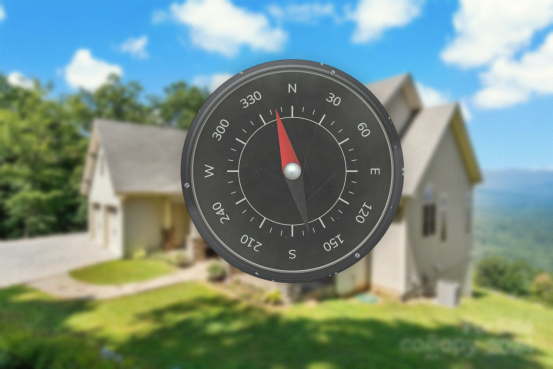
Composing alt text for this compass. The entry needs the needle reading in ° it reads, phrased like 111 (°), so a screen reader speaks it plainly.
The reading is 345 (°)
